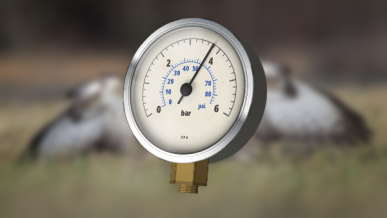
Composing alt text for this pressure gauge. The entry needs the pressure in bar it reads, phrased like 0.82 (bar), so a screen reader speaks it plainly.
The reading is 3.8 (bar)
